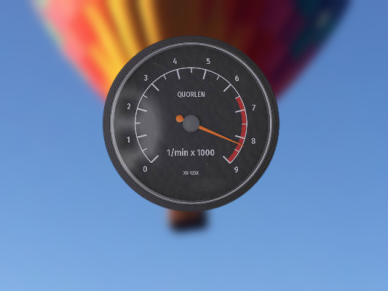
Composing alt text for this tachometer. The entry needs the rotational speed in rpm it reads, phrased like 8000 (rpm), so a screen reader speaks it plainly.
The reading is 8250 (rpm)
